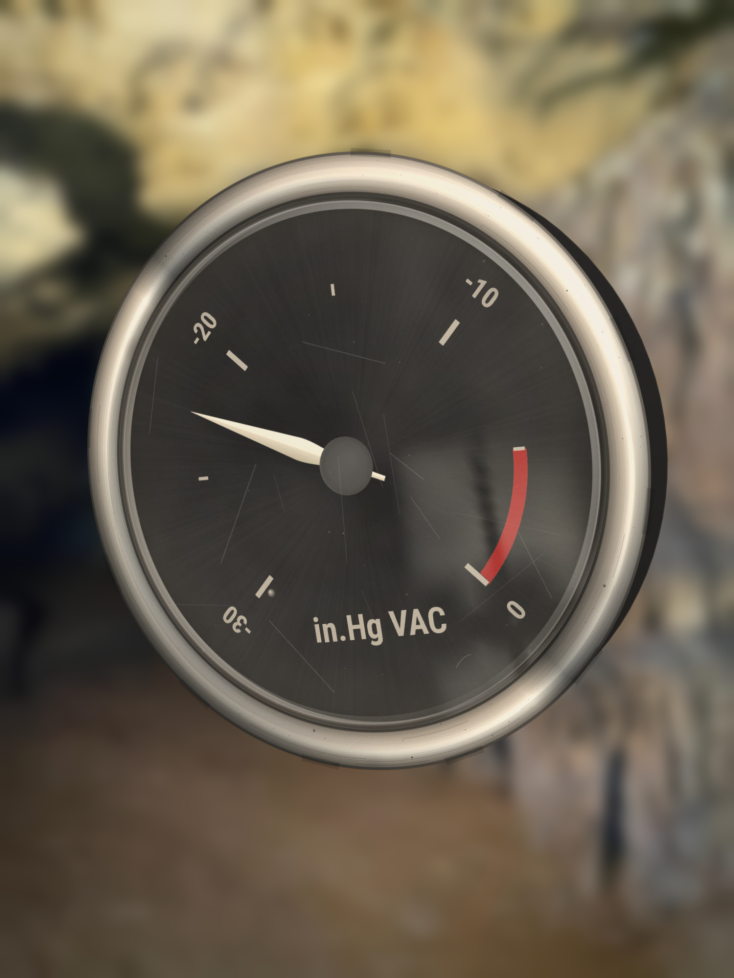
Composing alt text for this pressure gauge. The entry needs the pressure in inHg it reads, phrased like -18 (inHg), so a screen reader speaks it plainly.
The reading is -22.5 (inHg)
